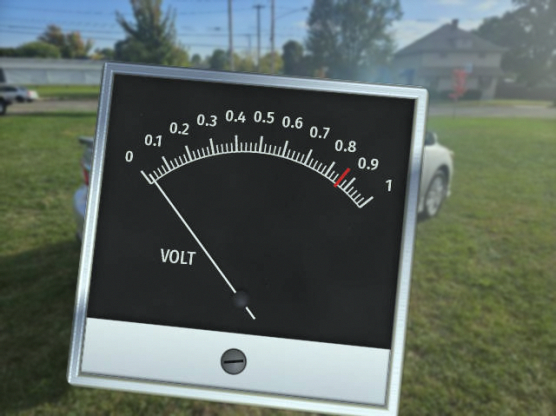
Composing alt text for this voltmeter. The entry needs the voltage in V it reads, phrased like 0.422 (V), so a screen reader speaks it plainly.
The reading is 0.02 (V)
